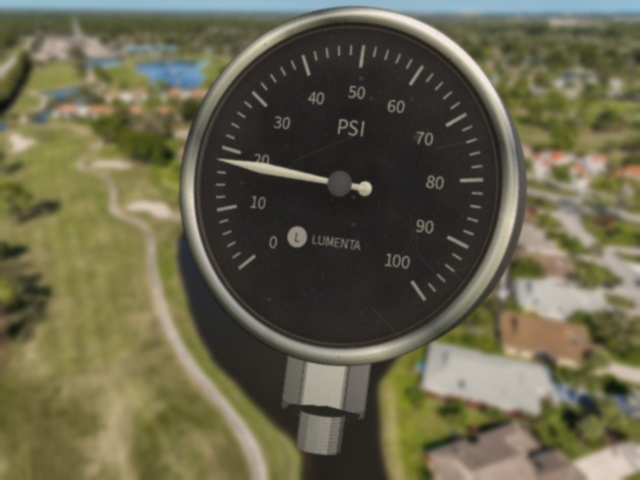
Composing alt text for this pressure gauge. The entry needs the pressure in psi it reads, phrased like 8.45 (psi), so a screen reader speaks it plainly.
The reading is 18 (psi)
